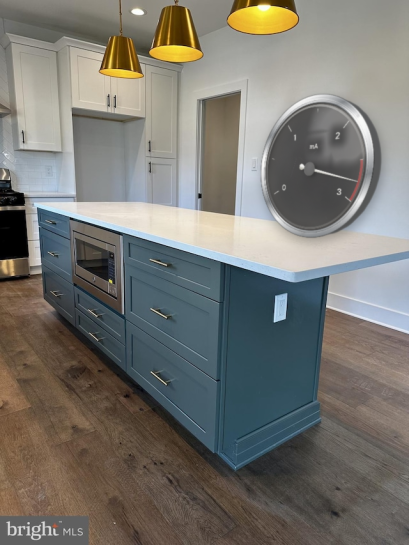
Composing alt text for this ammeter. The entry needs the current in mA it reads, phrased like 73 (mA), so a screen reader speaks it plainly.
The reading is 2.75 (mA)
